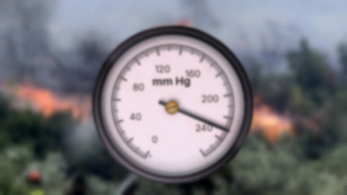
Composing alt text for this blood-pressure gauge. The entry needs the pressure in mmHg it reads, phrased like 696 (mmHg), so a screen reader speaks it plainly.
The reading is 230 (mmHg)
